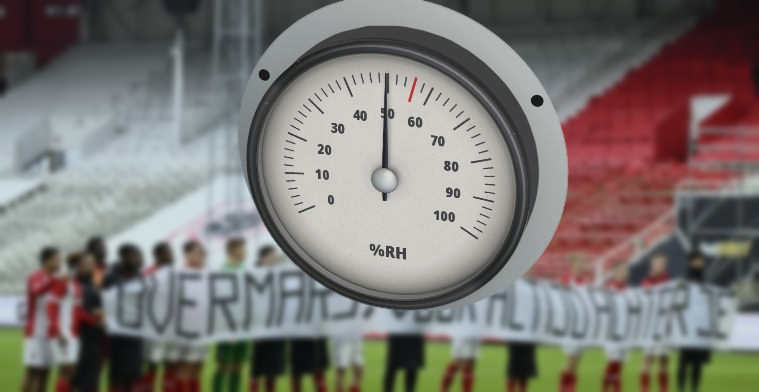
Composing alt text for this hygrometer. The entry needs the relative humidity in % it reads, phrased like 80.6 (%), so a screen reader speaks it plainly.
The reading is 50 (%)
